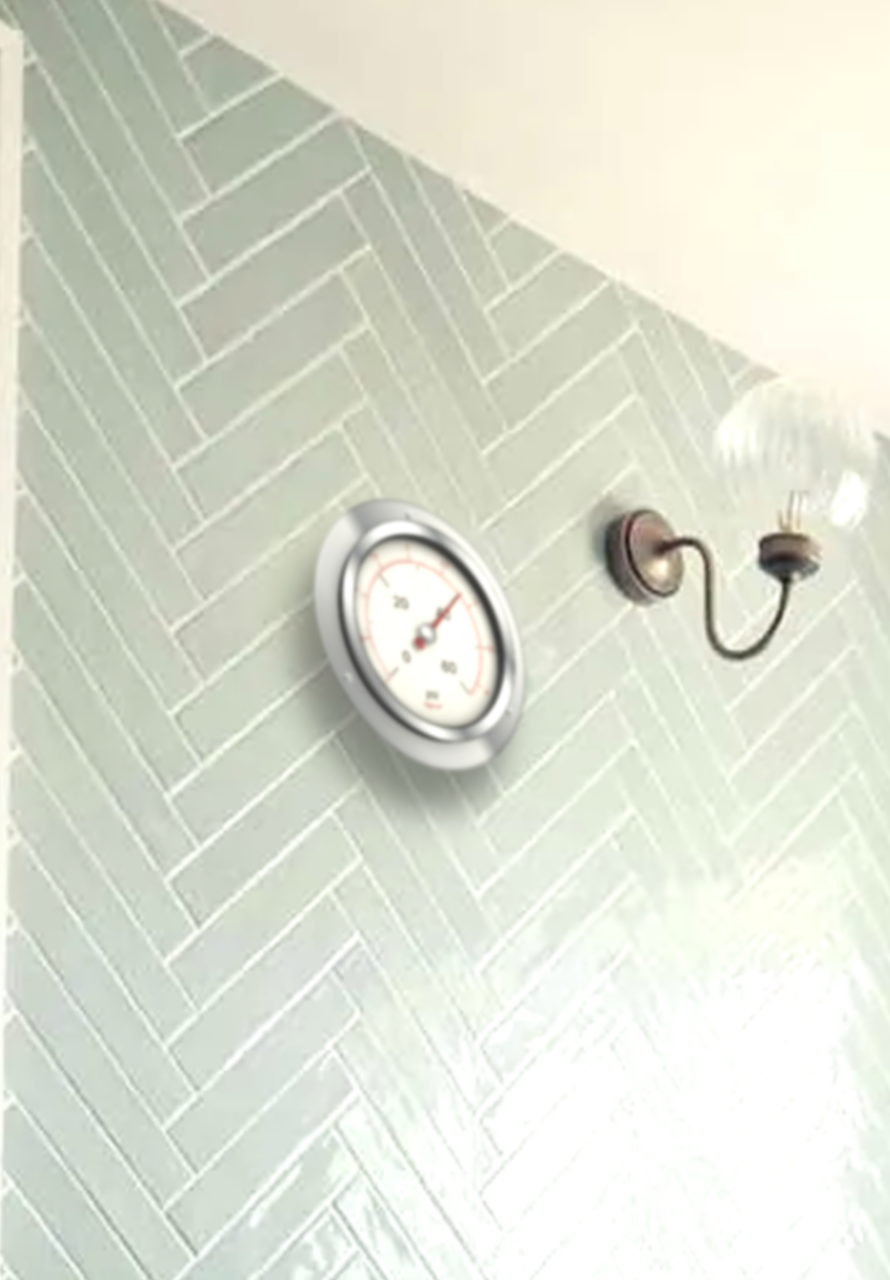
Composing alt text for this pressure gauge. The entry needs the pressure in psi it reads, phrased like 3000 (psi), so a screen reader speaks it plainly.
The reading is 40 (psi)
